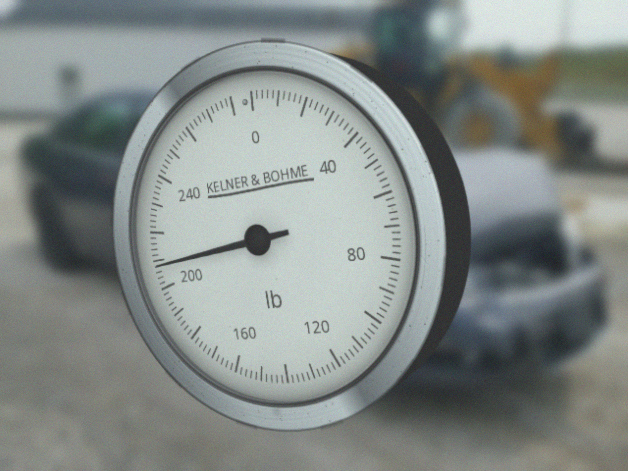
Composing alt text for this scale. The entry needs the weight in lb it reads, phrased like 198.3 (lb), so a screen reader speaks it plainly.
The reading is 208 (lb)
